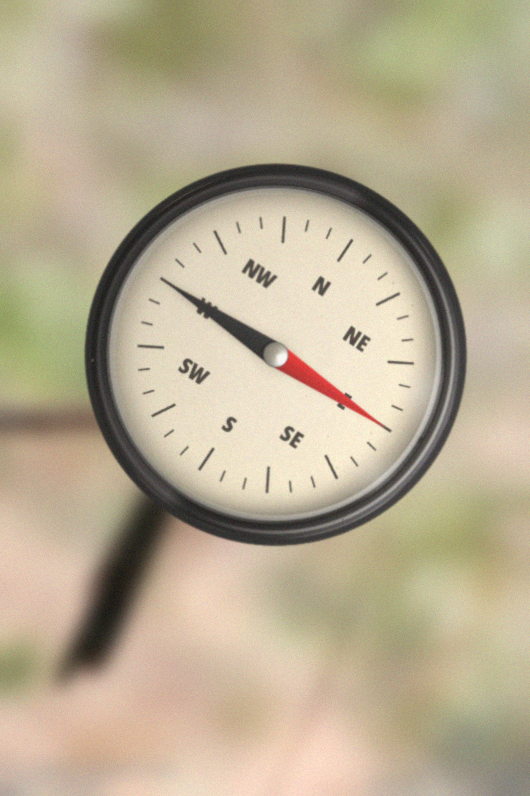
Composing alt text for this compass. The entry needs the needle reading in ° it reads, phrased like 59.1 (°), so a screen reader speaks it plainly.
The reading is 90 (°)
